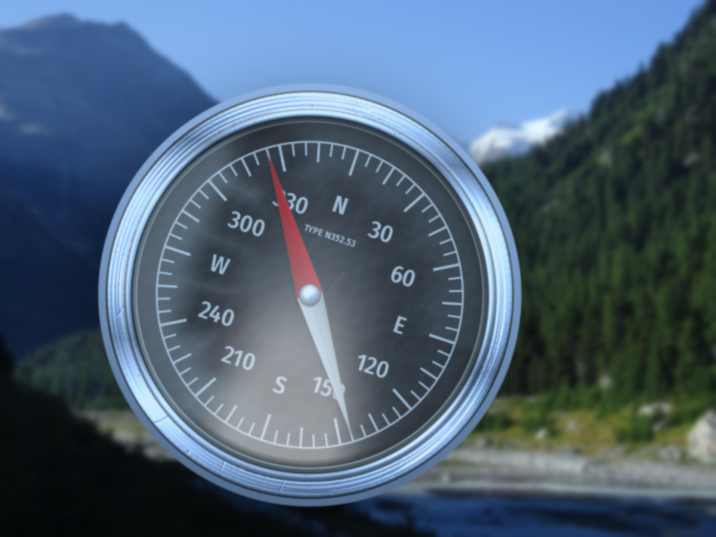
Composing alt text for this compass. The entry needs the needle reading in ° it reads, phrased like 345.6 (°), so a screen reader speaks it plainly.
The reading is 325 (°)
